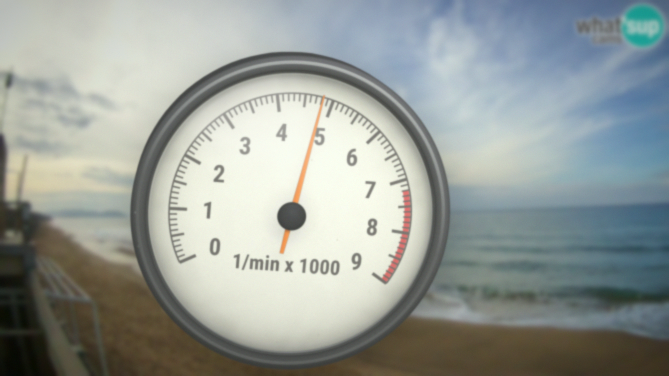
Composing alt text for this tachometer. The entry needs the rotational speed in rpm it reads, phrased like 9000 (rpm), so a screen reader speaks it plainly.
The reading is 4800 (rpm)
